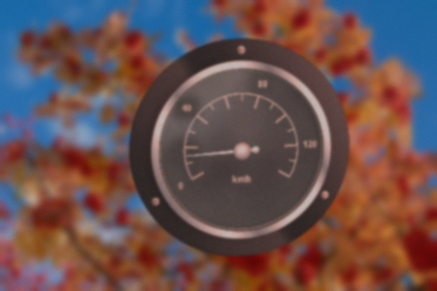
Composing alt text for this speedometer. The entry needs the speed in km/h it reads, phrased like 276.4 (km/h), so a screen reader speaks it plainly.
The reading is 15 (km/h)
